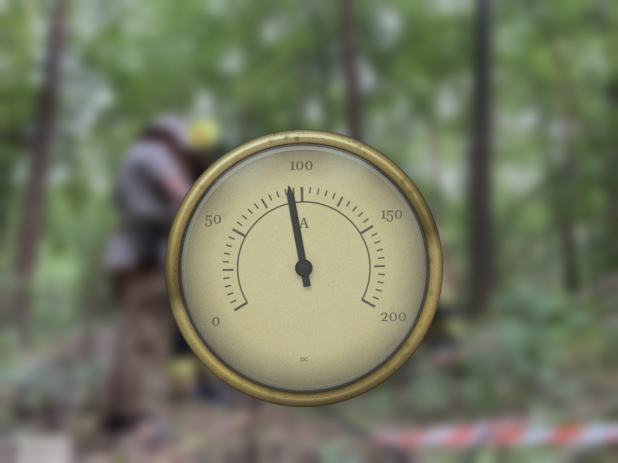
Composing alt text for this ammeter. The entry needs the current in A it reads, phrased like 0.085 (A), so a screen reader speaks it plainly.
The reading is 92.5 (A)
